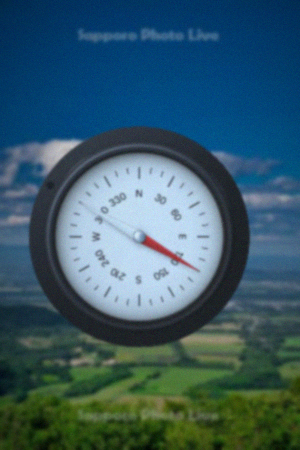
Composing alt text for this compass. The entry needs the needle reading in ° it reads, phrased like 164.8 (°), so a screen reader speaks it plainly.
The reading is 120 (°)
